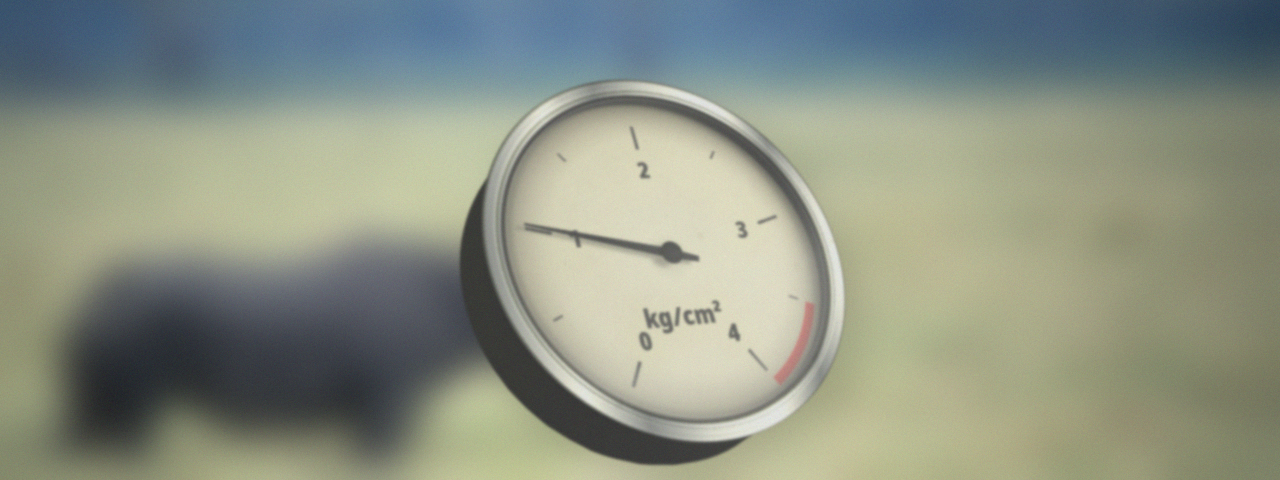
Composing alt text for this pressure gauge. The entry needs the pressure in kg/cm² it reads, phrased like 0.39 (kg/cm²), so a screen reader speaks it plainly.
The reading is 1 (kg/cm²)
